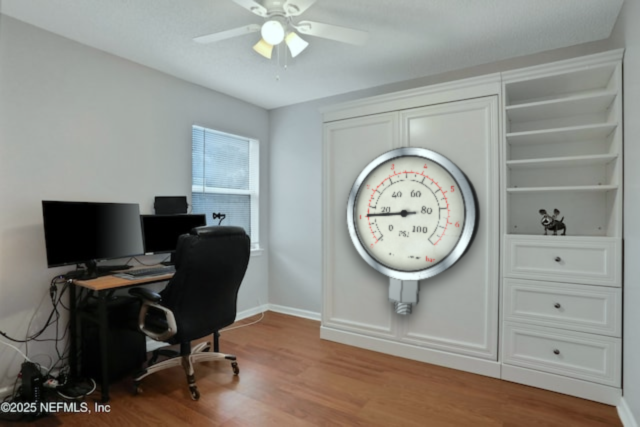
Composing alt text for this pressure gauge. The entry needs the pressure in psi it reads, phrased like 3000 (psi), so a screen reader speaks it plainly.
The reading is 15 (psi)
